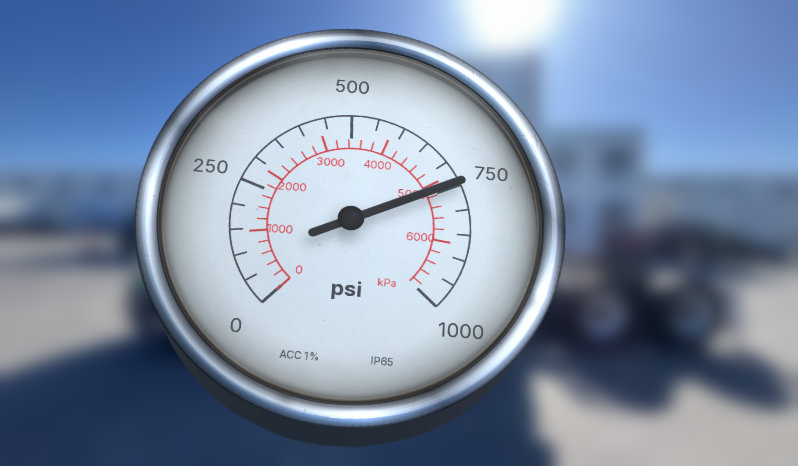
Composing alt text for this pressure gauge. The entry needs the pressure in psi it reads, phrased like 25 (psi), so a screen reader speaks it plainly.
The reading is 750 (psi)
